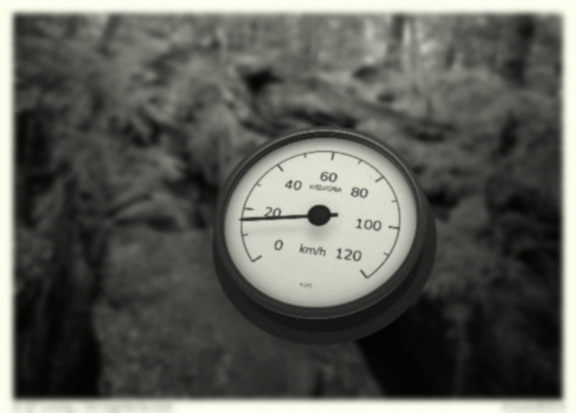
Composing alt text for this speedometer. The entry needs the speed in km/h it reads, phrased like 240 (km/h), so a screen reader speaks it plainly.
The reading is 15 (km/h)
